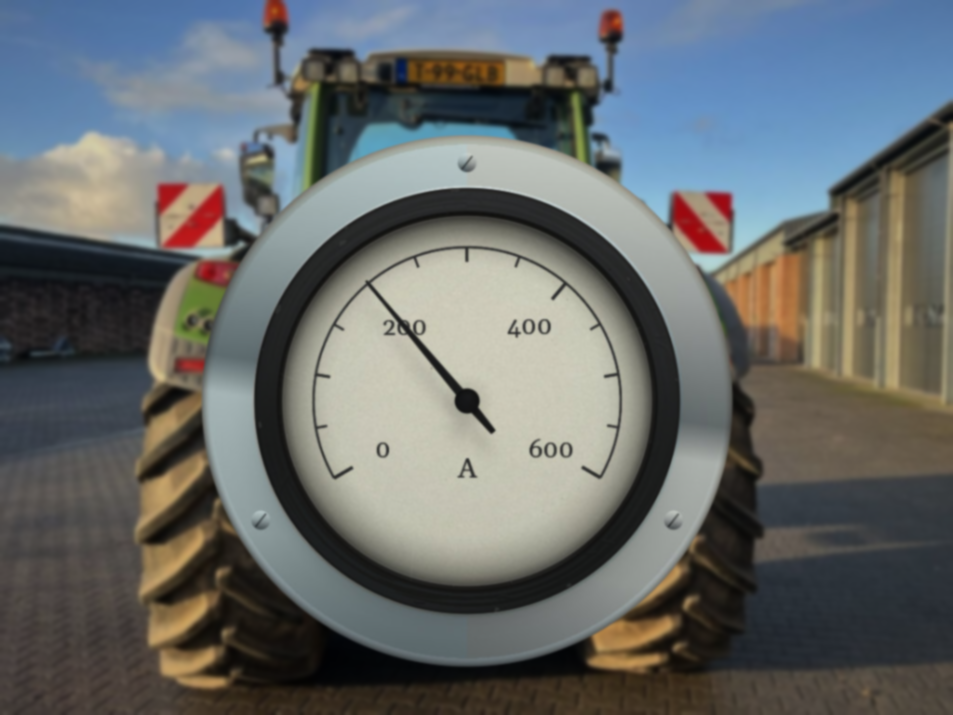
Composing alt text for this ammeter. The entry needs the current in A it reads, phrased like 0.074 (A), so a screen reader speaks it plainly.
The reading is 200 (A)
